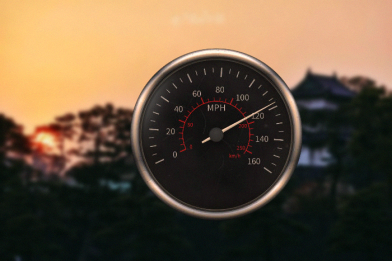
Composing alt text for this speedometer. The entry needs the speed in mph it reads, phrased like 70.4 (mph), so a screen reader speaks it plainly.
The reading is 117.5 (mph)
